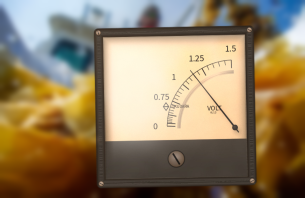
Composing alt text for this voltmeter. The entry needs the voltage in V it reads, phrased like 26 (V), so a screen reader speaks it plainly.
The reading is 1.15 (V)
